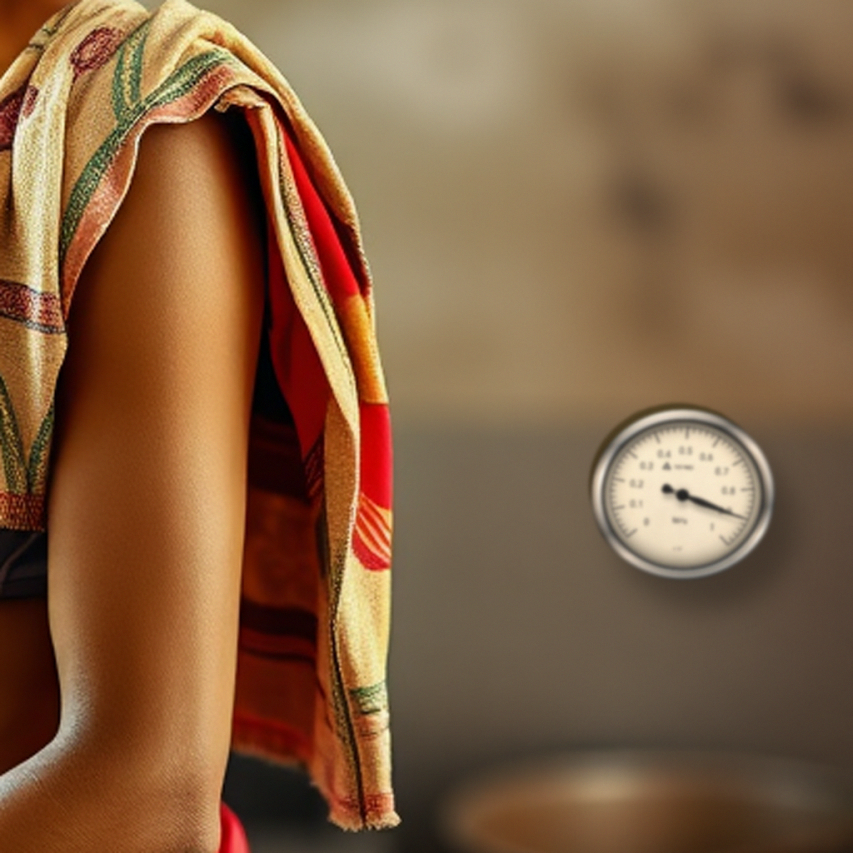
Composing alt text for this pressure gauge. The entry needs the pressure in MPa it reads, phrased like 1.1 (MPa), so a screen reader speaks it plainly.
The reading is 0.9 (MPa)
